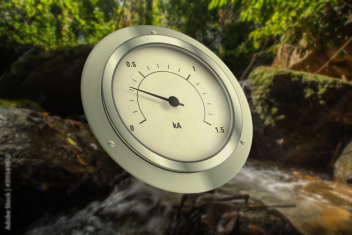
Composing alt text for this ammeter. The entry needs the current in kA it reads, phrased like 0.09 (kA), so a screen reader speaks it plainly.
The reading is 0.3 (kA)
